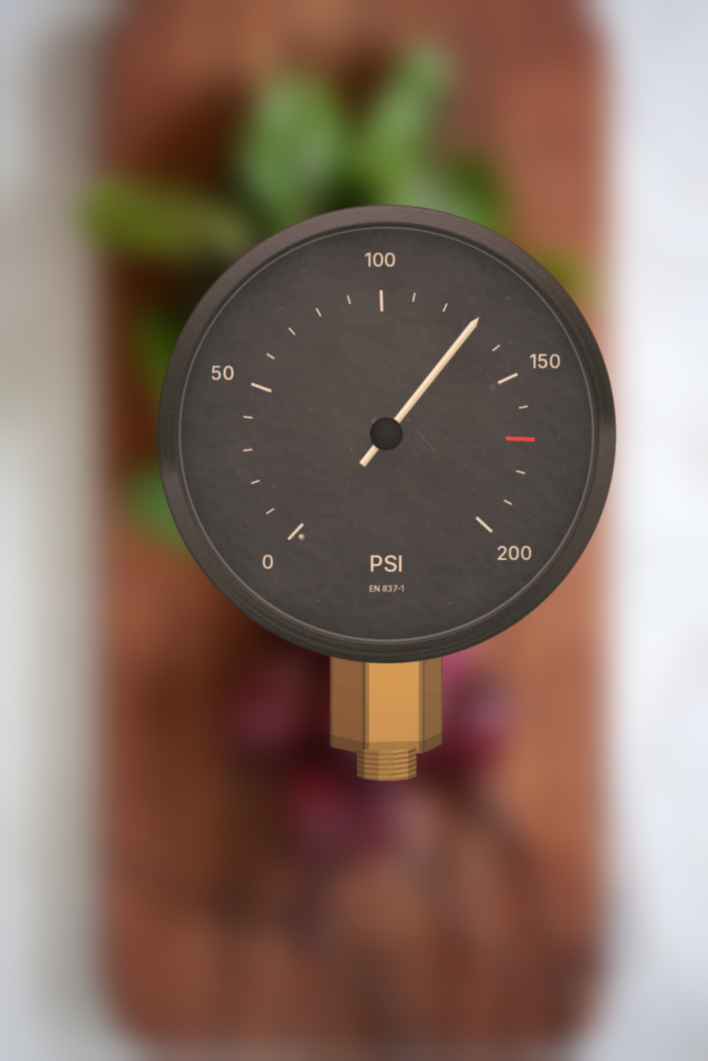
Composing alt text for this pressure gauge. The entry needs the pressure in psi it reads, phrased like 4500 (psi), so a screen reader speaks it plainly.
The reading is 130 (psi)
